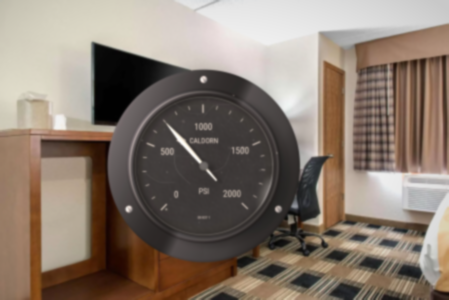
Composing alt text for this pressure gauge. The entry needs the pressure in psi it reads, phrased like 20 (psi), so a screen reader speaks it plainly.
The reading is 700 (psi)
